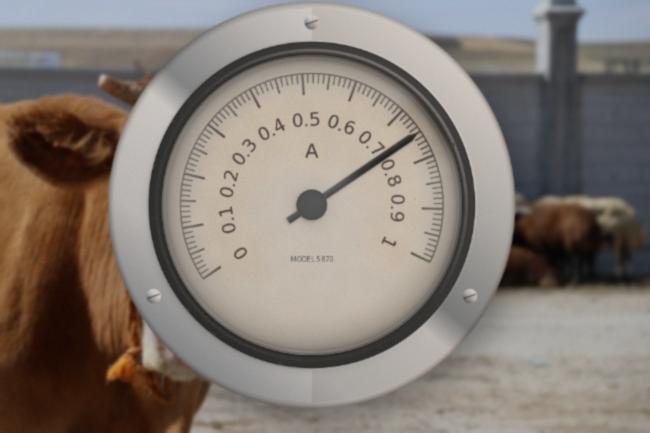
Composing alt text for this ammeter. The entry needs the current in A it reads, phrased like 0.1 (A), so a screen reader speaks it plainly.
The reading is 0.75 (A)
